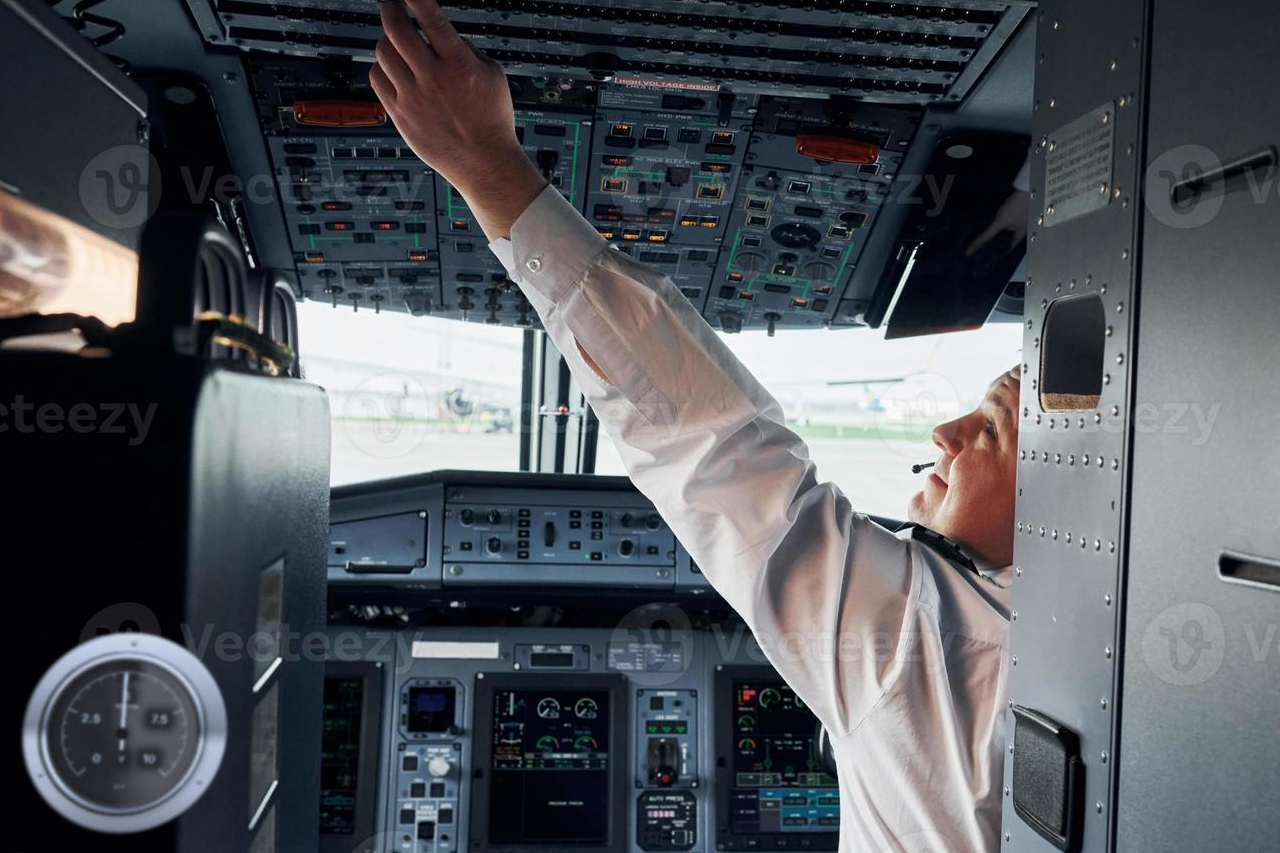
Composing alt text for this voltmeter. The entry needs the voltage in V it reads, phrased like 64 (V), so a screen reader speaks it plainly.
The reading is 5 (V)
